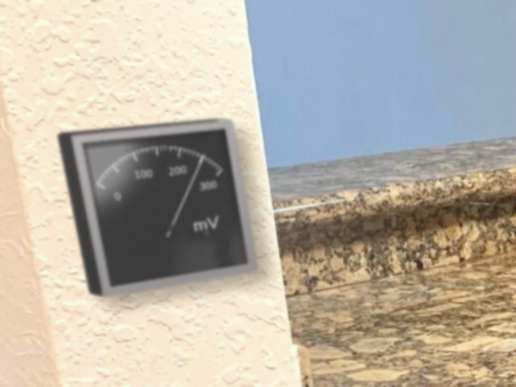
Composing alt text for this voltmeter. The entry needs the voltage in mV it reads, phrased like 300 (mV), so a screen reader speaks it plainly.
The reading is 250 (mV)
